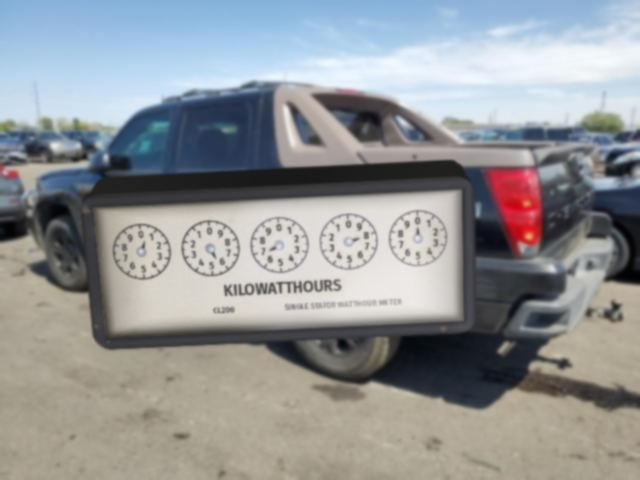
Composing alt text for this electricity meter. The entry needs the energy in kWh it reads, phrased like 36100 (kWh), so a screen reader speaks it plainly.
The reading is 5680 (kWh)
